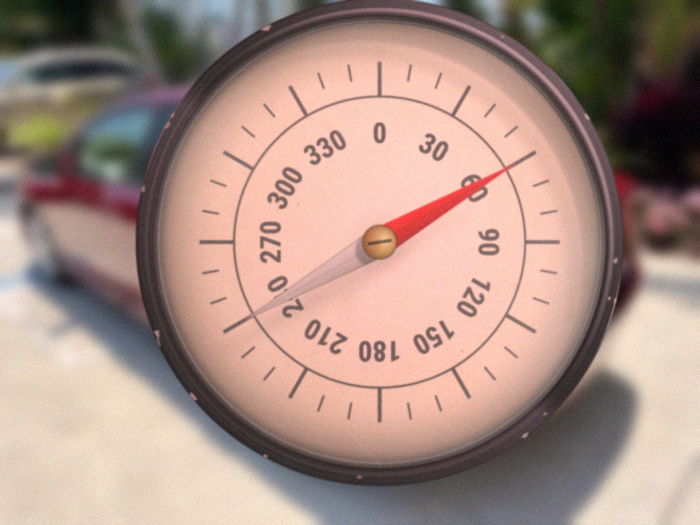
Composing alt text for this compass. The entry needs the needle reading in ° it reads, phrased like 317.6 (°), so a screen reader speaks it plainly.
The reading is 60 (°)
